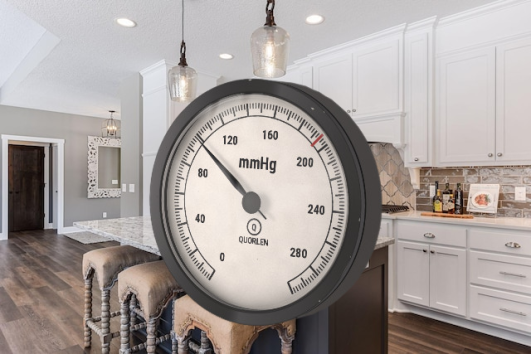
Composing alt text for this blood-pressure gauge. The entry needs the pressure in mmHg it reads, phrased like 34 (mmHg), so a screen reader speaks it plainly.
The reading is 100 (mmHg)
